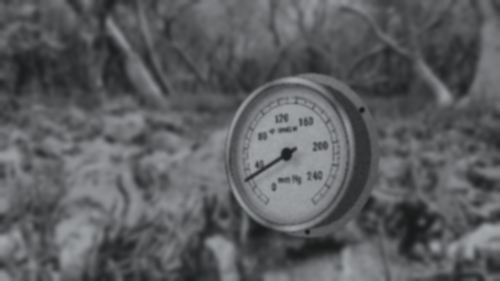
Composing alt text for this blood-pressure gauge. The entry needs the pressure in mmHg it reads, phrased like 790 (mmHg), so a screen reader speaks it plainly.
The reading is 30 (mmHg)
